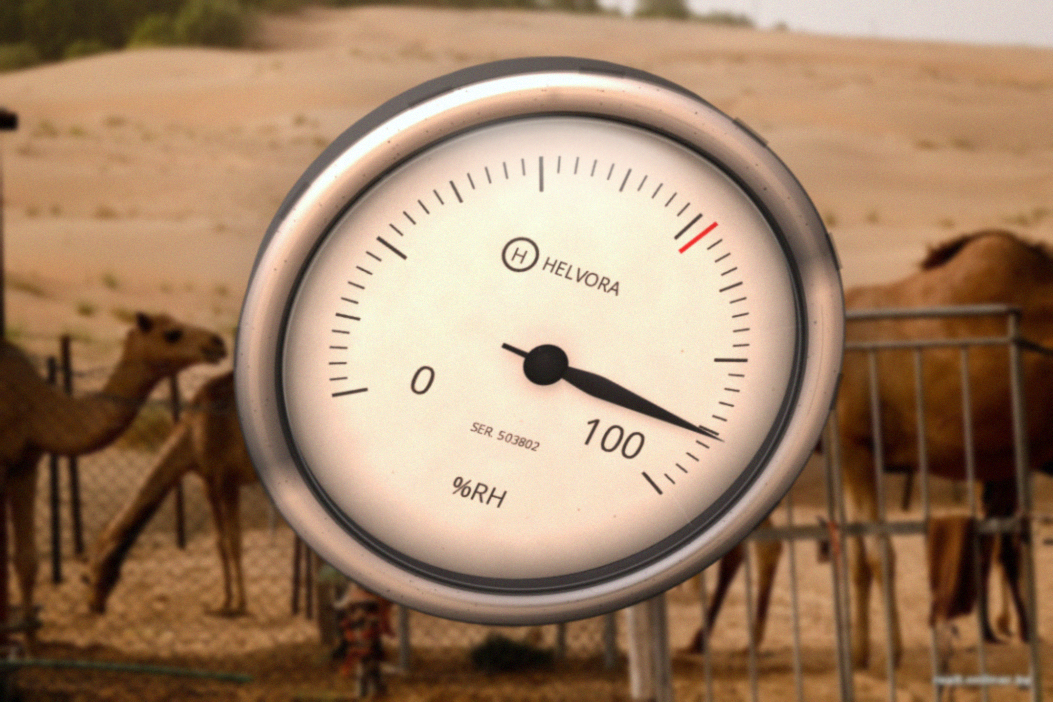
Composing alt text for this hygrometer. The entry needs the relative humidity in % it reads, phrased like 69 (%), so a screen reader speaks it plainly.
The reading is 90 (%)
